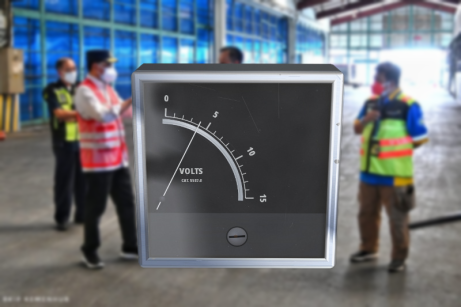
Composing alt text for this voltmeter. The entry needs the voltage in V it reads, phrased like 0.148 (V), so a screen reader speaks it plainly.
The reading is 4 (V)
